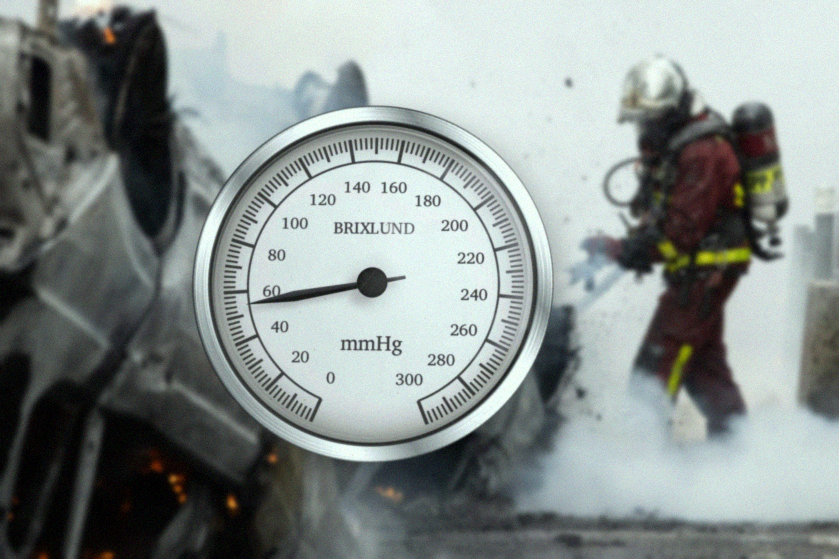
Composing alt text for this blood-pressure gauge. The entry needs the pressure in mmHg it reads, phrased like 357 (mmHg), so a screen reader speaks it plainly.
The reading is 54 (mmHg)
